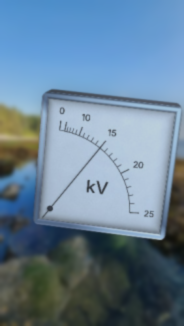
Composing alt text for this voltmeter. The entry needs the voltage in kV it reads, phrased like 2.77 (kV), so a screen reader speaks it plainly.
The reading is 15 (kV)
